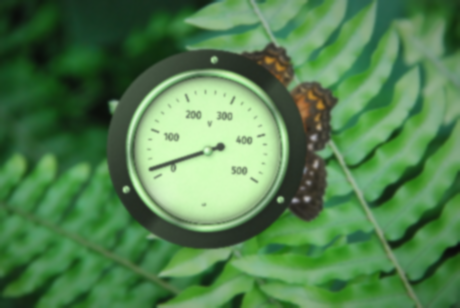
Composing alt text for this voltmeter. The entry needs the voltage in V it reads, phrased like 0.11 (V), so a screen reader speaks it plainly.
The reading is 20 (V)
